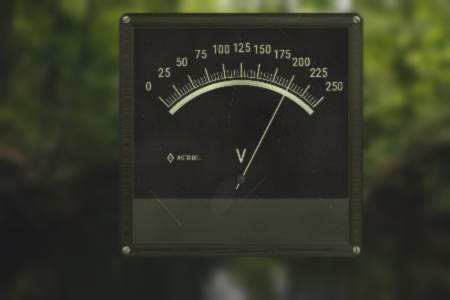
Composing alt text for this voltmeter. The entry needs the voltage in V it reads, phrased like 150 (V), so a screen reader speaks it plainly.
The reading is 200 (V)
